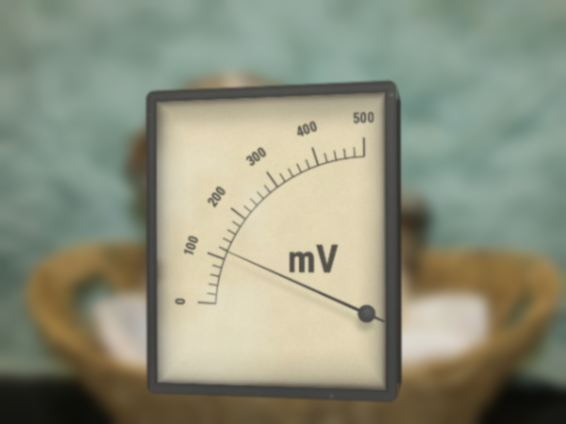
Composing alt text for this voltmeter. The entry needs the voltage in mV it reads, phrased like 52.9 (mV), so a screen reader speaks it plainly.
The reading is 120 (mV)
